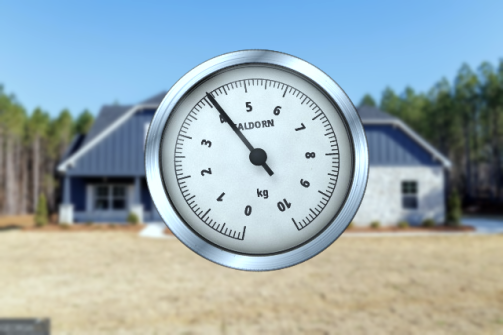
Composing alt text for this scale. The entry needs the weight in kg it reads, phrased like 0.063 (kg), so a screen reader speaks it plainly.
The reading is 4.1 (kg)
